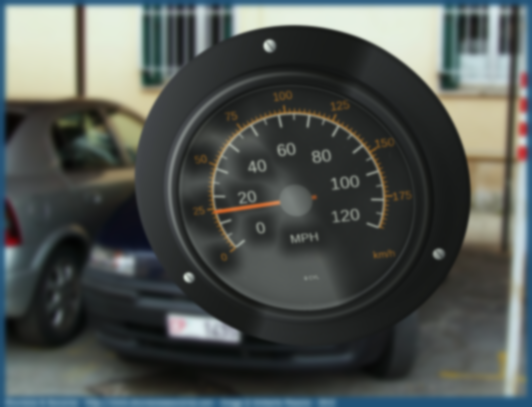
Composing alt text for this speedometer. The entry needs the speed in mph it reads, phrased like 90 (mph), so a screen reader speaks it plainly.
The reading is 15 (mph)
